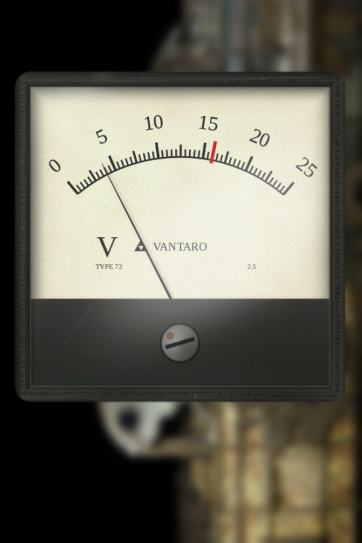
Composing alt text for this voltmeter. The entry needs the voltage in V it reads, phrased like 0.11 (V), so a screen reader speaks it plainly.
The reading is 4 (V)
